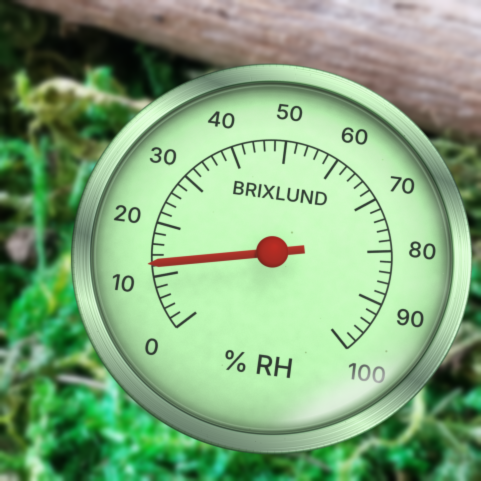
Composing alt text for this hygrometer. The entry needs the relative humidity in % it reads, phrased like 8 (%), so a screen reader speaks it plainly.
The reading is 12 (%)
